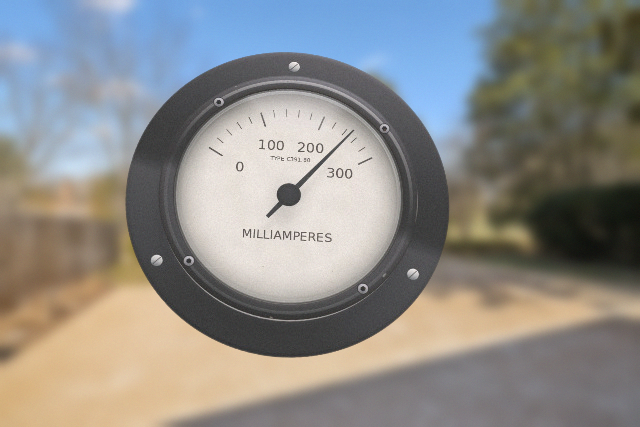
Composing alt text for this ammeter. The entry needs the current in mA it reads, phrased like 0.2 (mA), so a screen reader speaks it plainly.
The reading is 250 (mA)
